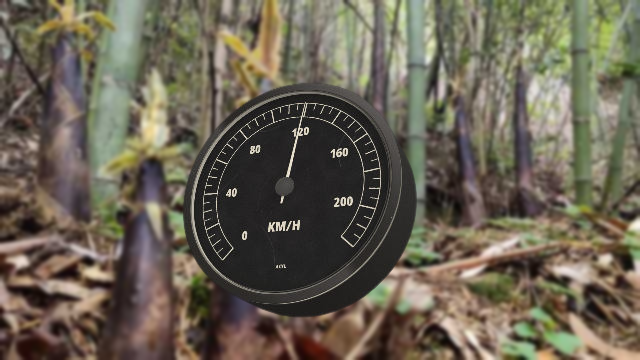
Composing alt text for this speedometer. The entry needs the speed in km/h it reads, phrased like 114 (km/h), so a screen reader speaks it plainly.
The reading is 120 (km/h)
